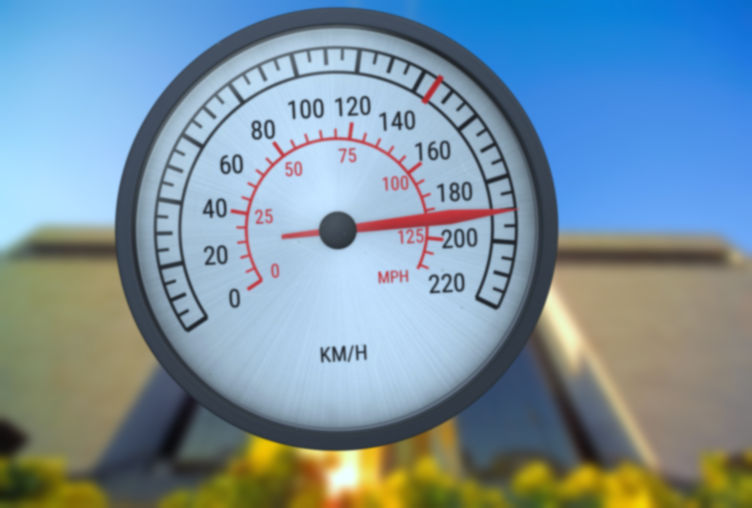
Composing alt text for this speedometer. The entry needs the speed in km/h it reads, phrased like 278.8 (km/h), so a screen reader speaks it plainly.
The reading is 190 (km/h)
